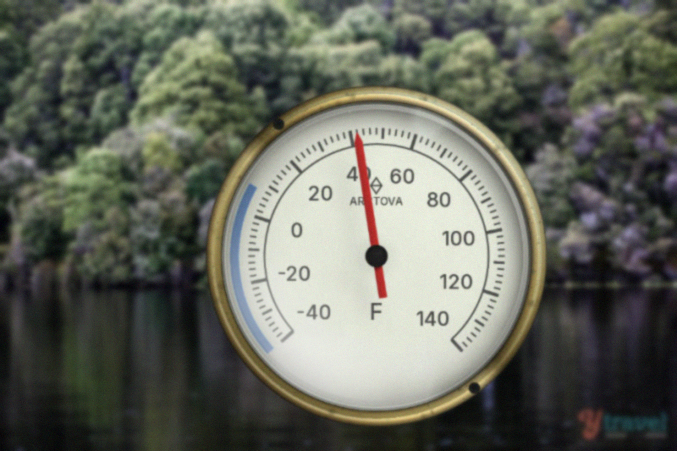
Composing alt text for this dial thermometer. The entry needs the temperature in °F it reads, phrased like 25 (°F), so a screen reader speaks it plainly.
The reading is 42 (°F)
